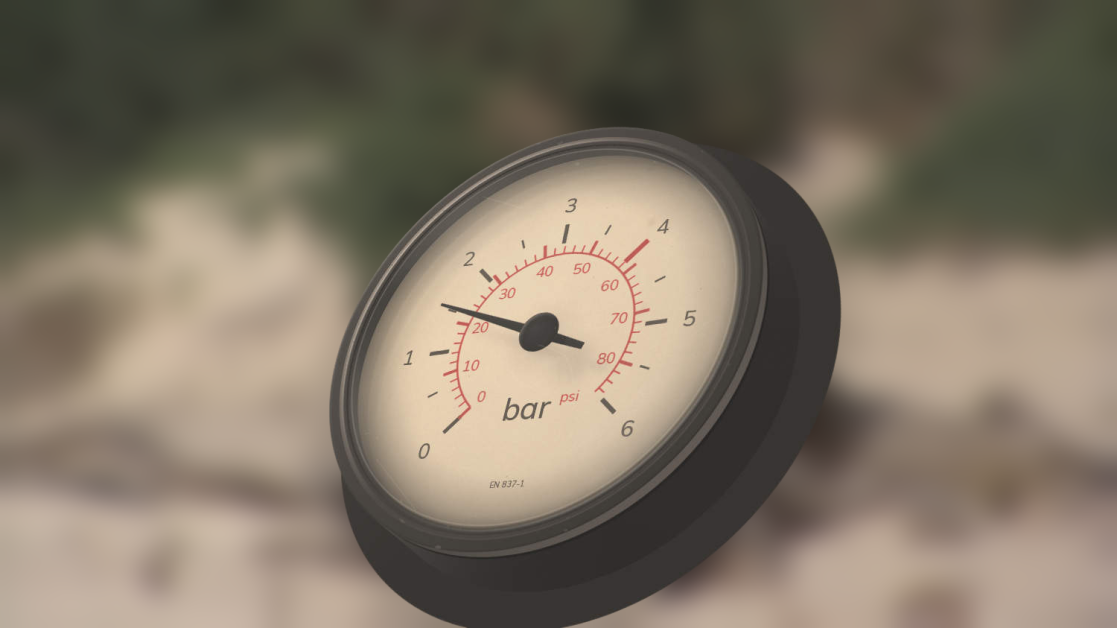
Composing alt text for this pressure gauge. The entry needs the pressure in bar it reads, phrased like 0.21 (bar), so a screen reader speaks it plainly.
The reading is 1.5 (bar)
